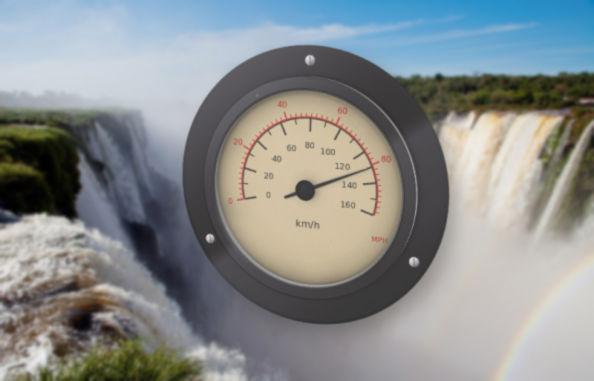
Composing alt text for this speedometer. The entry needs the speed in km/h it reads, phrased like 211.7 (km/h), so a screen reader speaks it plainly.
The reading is 130 (km/h)
